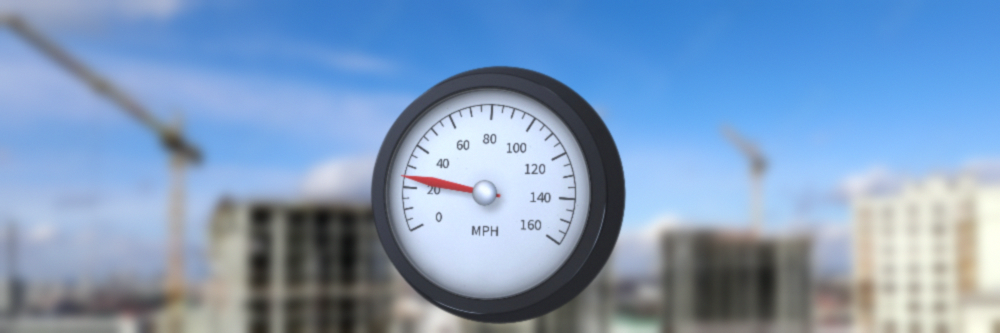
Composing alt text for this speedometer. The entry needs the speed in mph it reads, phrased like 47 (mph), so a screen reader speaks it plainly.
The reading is 25 (mph)
